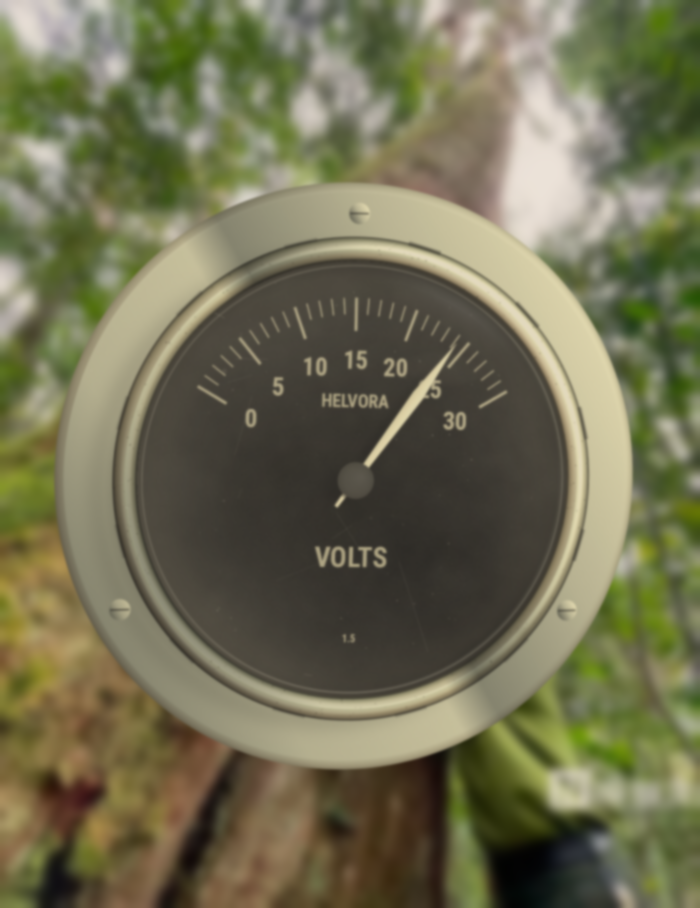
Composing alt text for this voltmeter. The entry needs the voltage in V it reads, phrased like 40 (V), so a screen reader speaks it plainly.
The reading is 24 (V)
